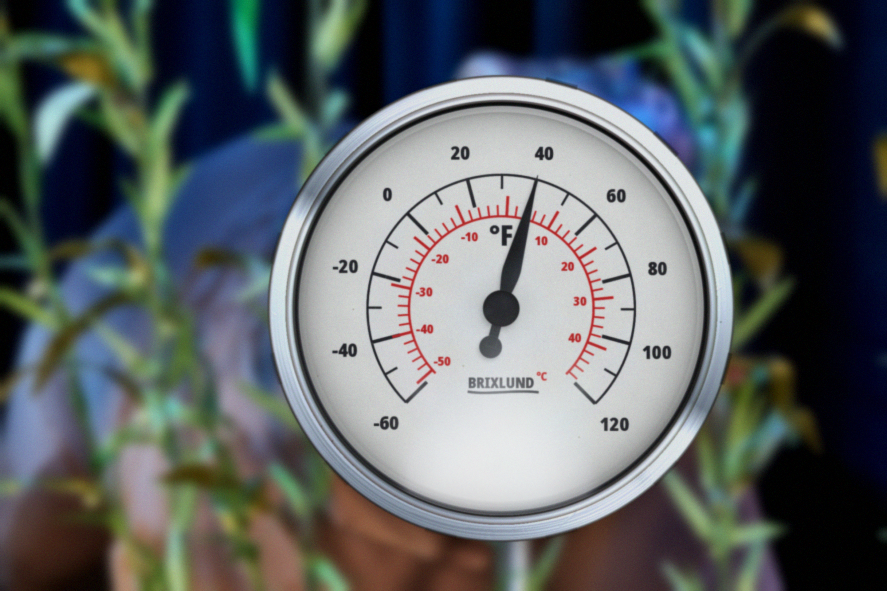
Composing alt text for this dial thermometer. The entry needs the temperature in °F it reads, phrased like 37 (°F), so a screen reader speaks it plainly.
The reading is 40 (°F)
